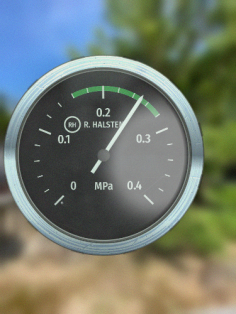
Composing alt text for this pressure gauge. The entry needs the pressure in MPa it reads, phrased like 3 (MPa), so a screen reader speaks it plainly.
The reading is 0.25 (MPa)
